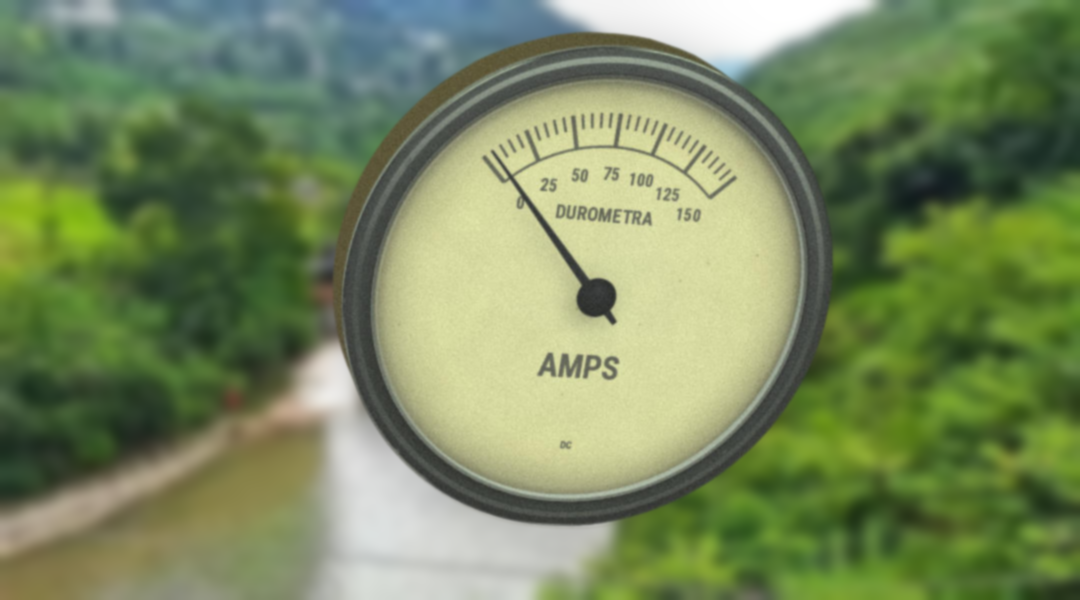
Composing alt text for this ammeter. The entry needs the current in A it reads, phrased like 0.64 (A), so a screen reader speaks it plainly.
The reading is 5 (A)
